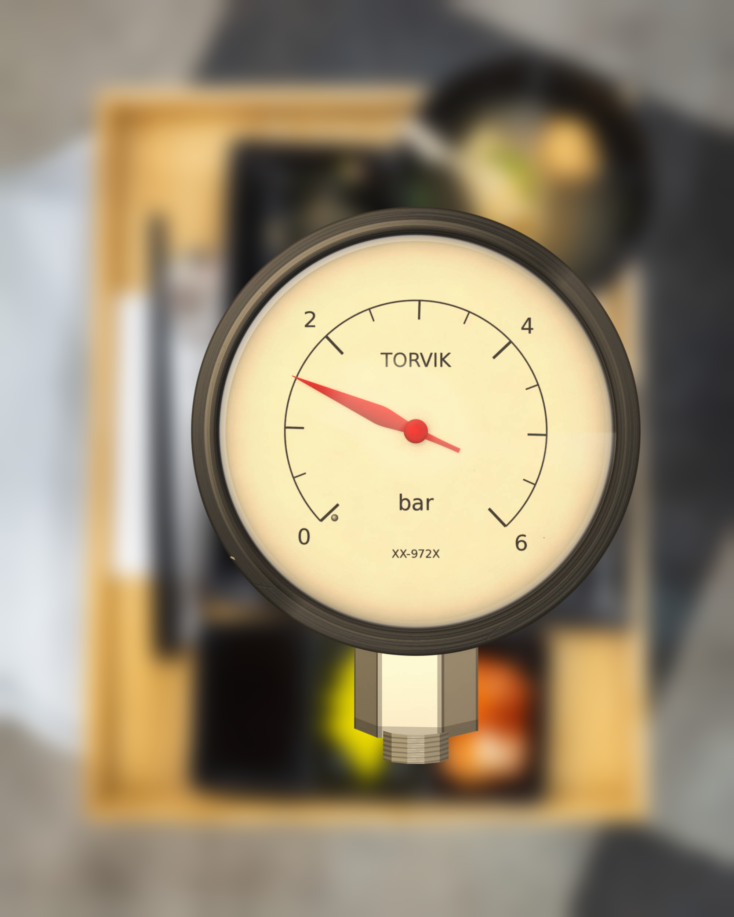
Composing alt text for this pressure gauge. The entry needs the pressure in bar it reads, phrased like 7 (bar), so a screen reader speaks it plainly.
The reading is 1.5 (bar)
